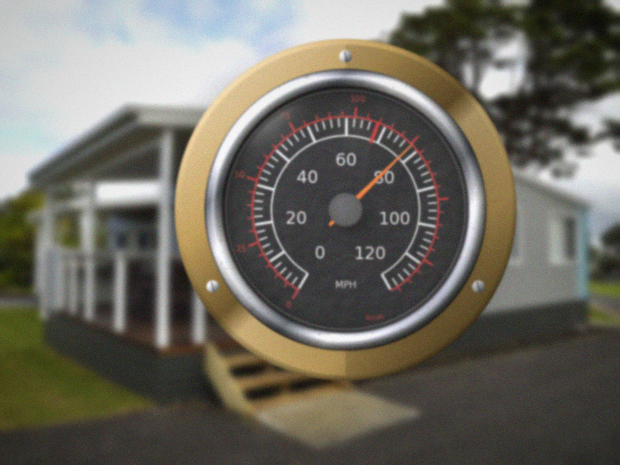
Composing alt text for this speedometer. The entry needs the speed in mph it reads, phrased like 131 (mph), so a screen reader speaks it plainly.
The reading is 78 (mph)
